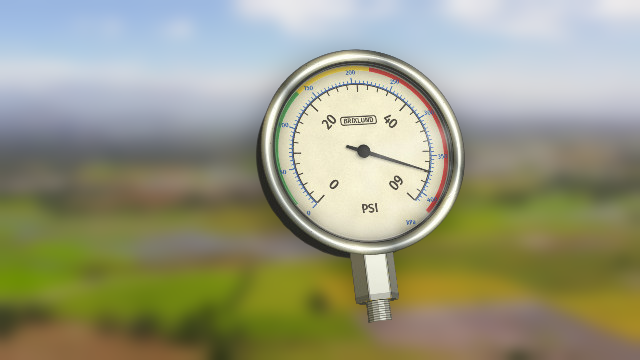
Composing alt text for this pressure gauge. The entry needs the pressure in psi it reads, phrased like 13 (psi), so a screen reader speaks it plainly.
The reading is 54 (psi)
